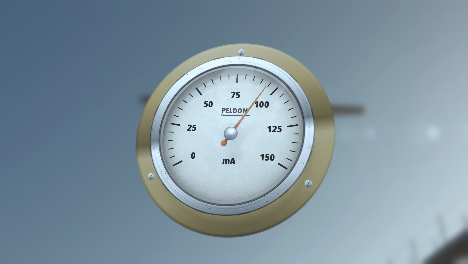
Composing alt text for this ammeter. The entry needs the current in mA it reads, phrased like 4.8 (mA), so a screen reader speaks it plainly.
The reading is 95 (mA)
